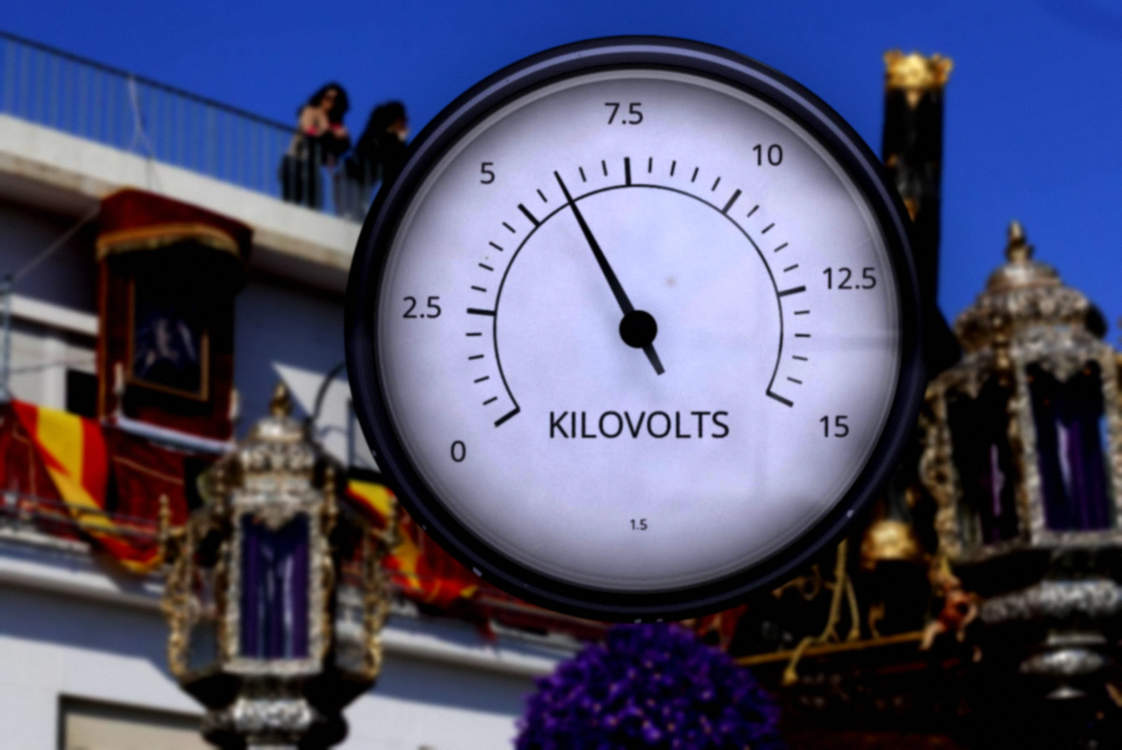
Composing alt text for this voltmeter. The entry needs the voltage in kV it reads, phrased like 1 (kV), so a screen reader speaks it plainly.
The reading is 6 (kV)
